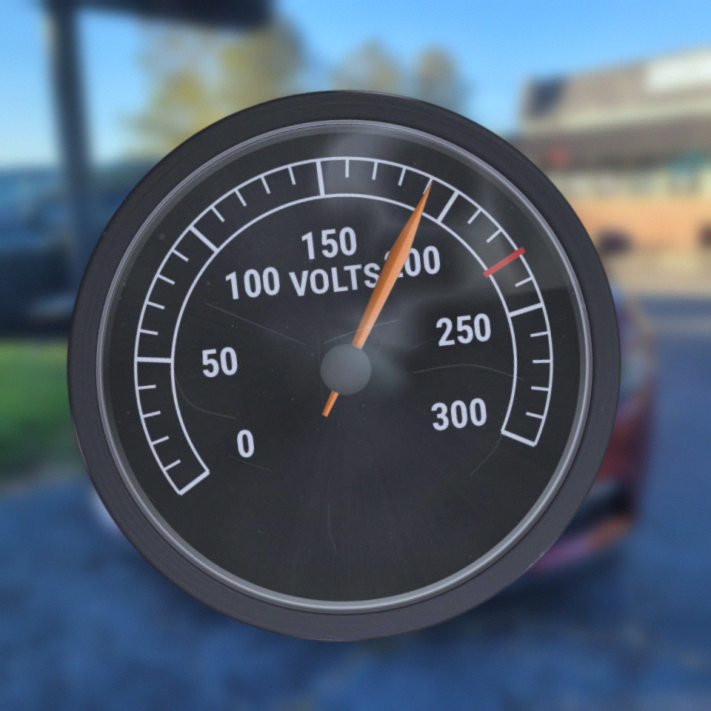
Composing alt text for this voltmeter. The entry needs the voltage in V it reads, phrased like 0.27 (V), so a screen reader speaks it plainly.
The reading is 190 (V)
